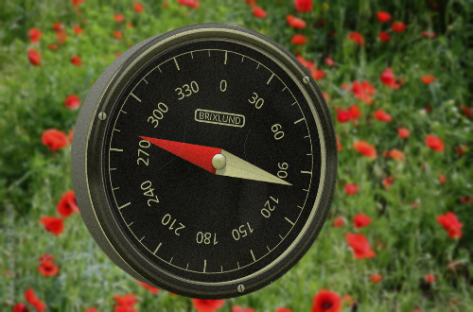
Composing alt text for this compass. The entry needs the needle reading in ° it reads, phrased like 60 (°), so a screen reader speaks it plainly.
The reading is 280 (°)
